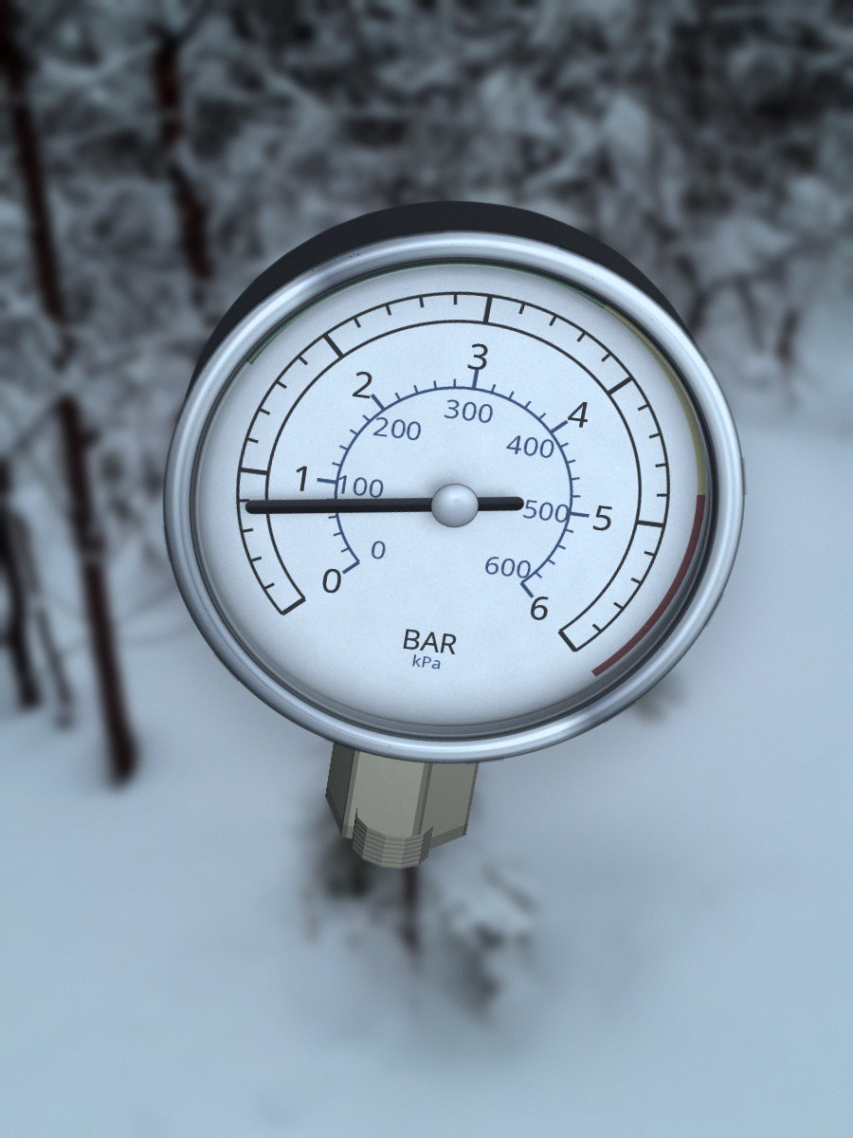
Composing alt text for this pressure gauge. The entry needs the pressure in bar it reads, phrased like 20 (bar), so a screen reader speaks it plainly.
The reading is 0.8 (bar)
